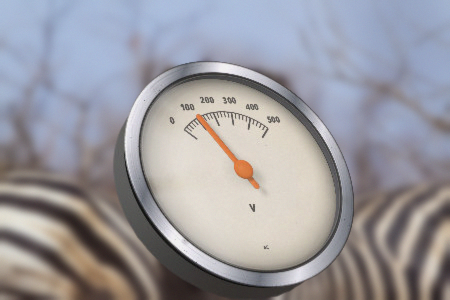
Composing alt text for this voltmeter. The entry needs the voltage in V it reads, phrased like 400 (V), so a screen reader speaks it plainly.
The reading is 100 (V)
